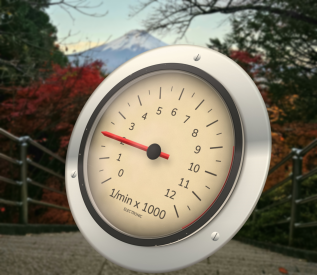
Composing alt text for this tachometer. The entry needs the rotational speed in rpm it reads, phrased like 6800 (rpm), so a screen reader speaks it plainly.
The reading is 2000 (rpm)
